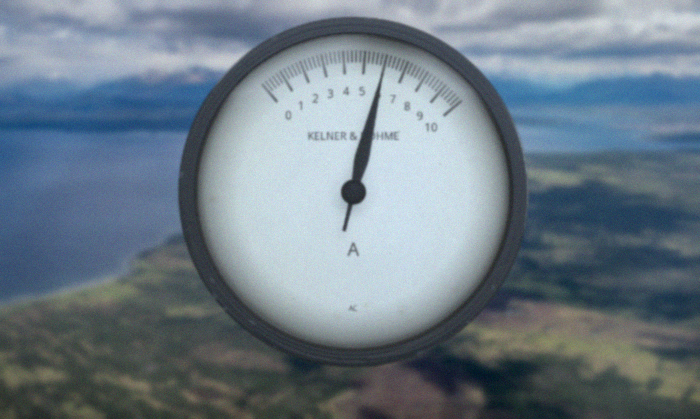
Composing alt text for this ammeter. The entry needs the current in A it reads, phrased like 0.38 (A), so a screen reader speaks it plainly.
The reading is 6 (A)
